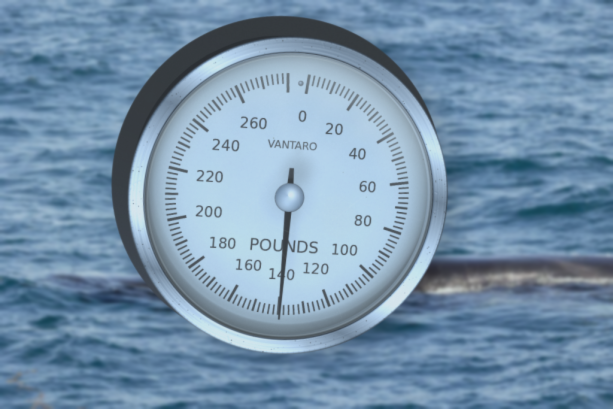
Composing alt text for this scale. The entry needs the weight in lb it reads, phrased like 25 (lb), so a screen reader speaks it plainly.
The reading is 140 (lb)
